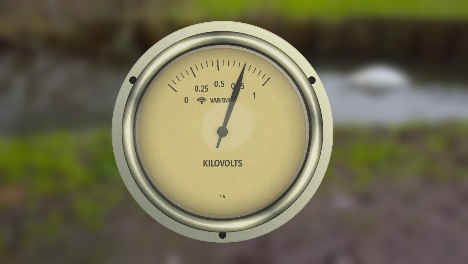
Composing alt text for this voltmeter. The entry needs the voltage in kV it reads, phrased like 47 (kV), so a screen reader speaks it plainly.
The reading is 0.75 (kV)
